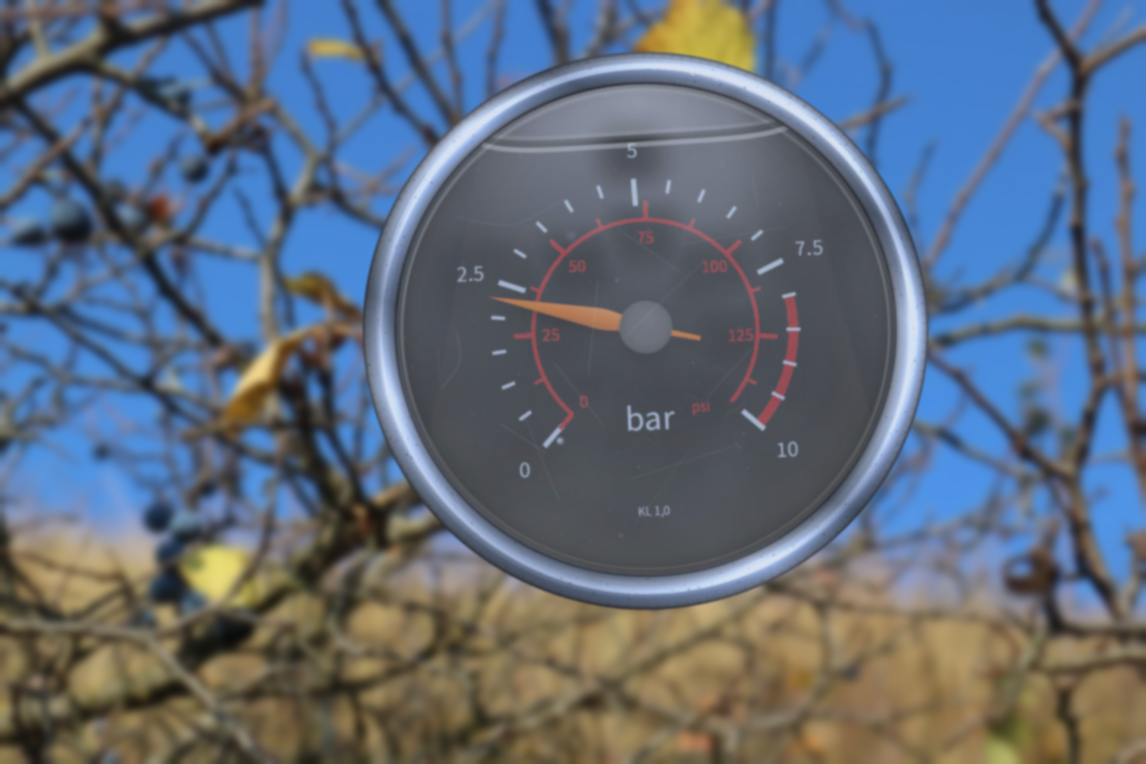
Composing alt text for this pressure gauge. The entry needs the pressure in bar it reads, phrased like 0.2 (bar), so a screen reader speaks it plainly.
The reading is 2.25 (bar)
